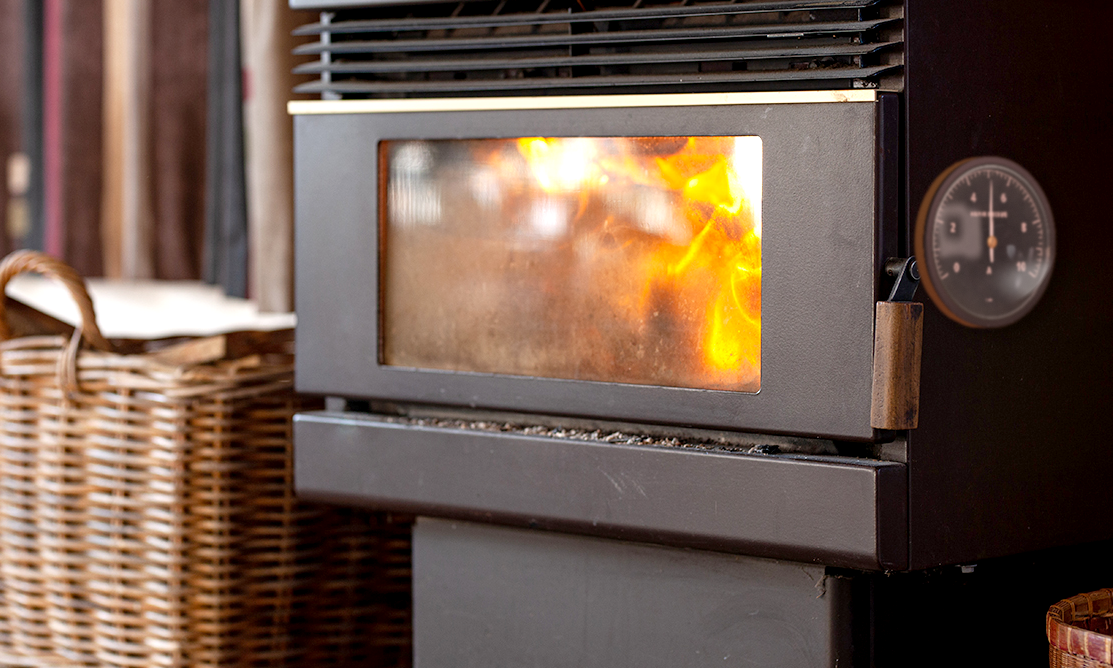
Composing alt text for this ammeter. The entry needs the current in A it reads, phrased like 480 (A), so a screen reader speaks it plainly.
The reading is 5 (A)
